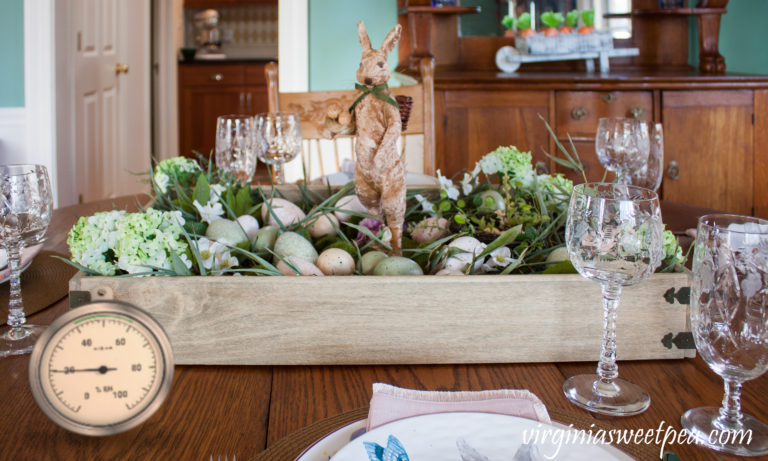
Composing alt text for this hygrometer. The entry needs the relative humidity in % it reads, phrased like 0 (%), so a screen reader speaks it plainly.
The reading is 20 (%)
